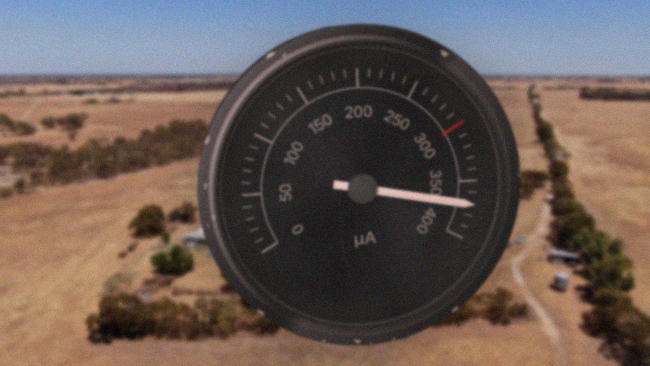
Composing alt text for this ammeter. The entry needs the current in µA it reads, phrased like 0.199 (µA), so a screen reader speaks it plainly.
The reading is 370 (µA)
